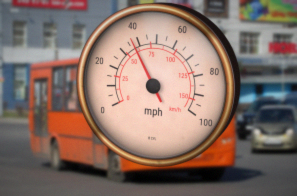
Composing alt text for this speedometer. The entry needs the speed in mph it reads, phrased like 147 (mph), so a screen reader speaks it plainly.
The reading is 37.5 (mph)
